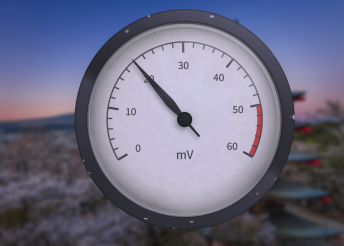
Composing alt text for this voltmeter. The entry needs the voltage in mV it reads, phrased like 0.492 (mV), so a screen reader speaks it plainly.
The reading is 20 (mV)
